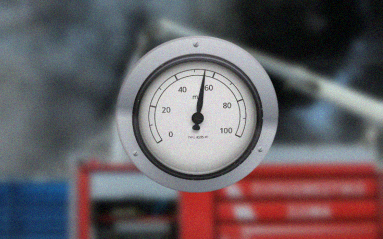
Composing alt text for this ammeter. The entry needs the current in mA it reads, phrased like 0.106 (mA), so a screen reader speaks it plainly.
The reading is 55 (mA)
